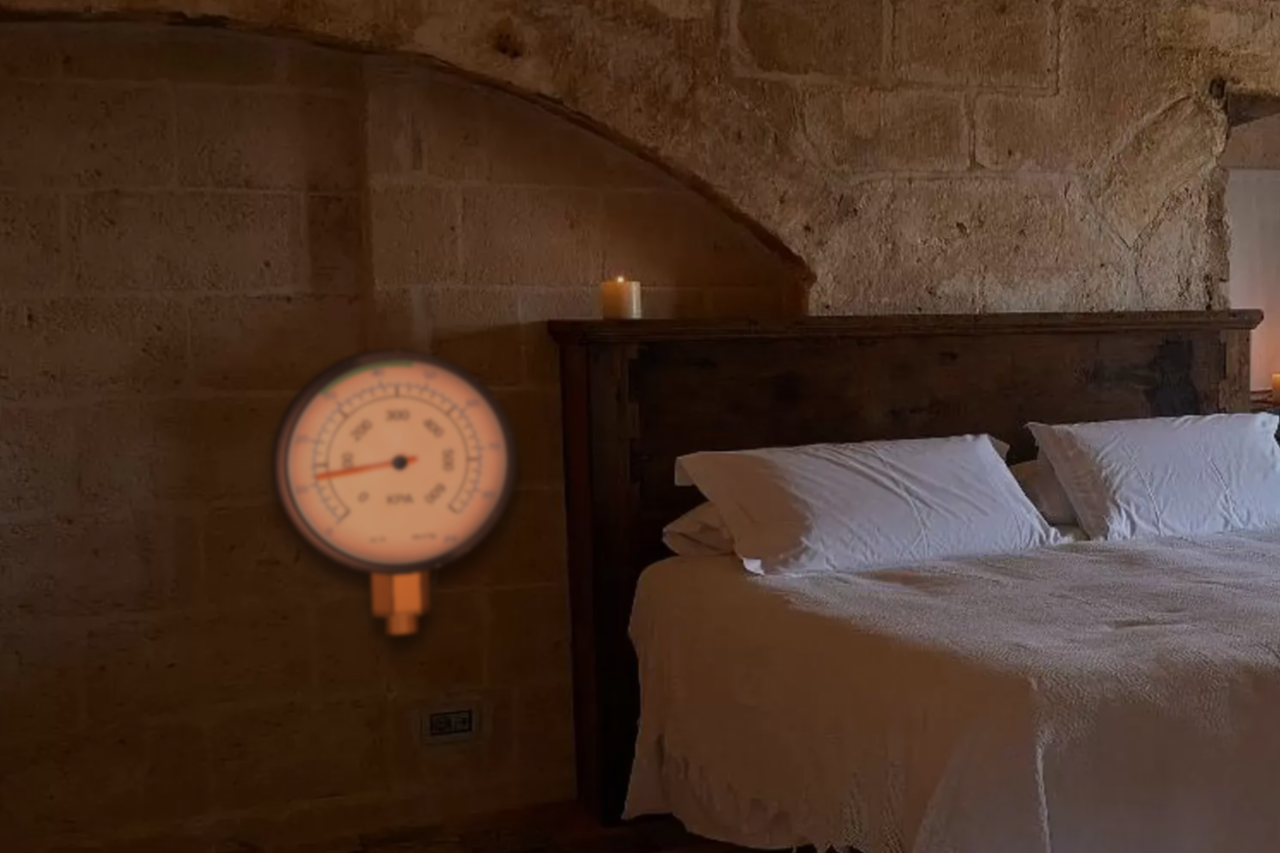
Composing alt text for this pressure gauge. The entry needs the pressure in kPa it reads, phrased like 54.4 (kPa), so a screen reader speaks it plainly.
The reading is 80 (kPa)
